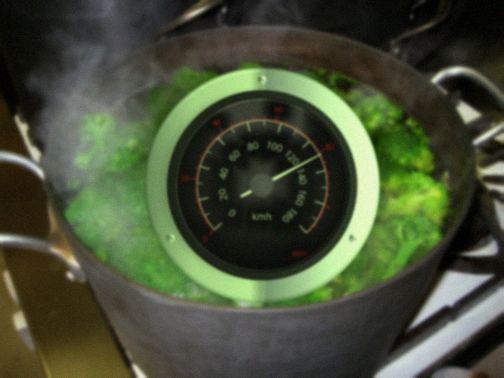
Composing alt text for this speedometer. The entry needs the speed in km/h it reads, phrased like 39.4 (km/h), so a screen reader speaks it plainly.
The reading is 130 (km/h)
